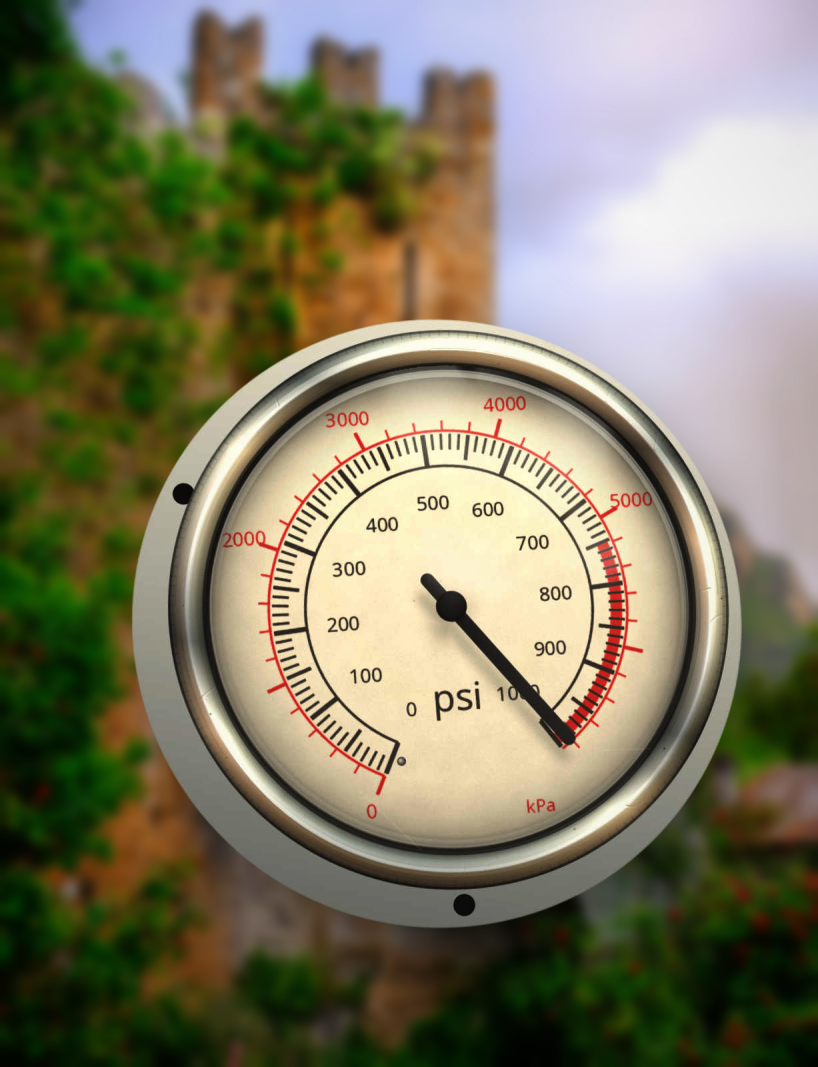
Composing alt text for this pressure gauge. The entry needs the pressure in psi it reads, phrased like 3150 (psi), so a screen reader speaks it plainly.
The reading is 990 (psi)
